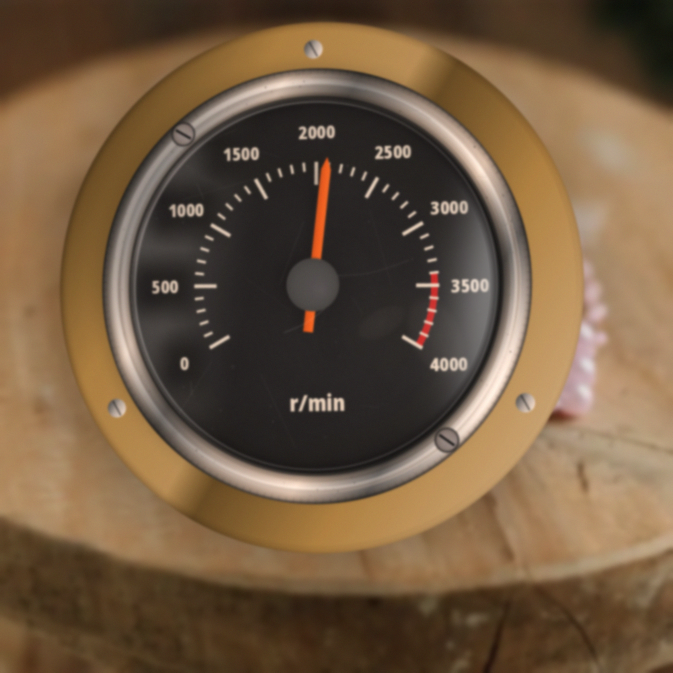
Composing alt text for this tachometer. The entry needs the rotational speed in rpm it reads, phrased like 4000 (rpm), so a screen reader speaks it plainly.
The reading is 2100 (rpm)
